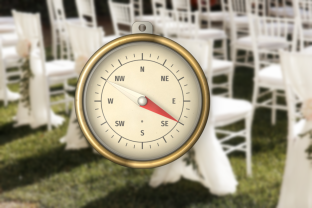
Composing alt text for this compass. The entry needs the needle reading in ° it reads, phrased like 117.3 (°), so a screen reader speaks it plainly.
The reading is 120 (°)
